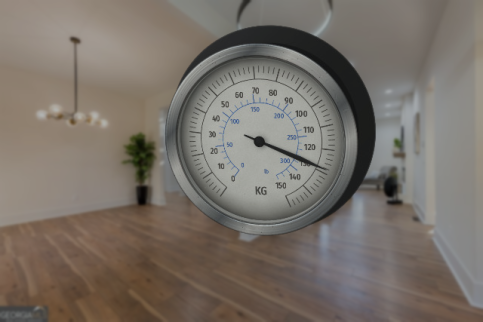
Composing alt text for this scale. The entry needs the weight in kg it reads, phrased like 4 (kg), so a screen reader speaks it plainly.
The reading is 128 (kg)
